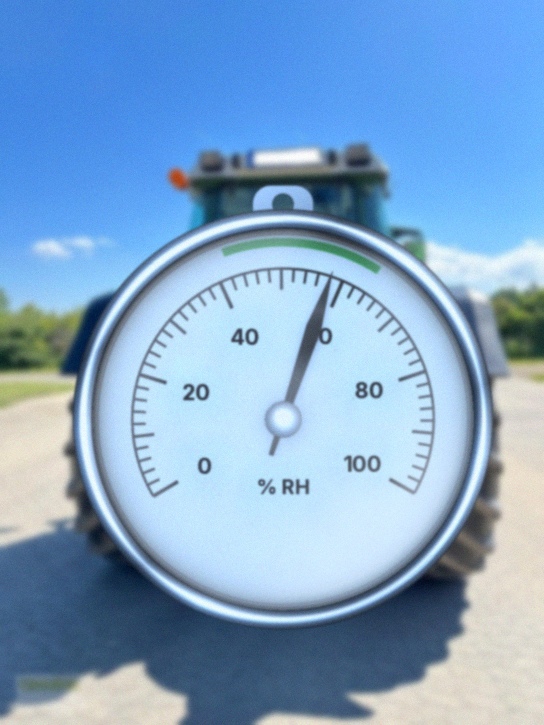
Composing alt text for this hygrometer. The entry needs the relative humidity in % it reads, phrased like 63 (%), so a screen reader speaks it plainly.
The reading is 58 (%)
